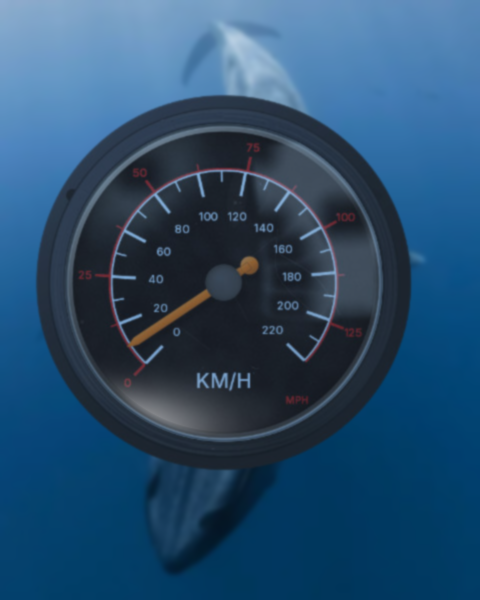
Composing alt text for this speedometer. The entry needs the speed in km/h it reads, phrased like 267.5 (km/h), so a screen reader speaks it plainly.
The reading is 10 (km/h)
